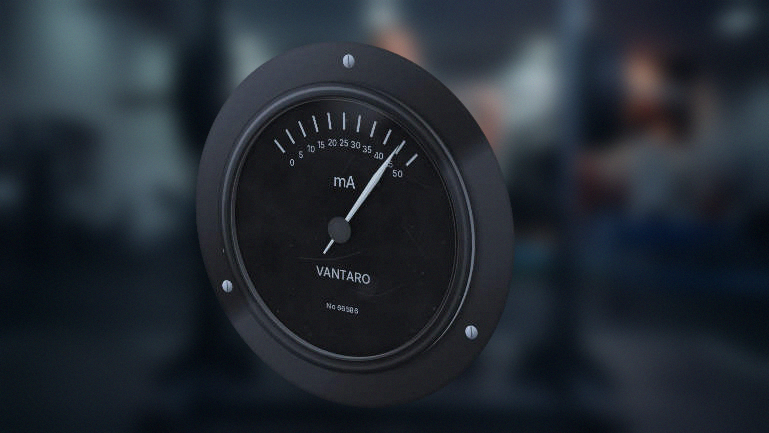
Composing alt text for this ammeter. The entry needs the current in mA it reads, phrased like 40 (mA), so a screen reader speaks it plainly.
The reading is 45 (mA)
